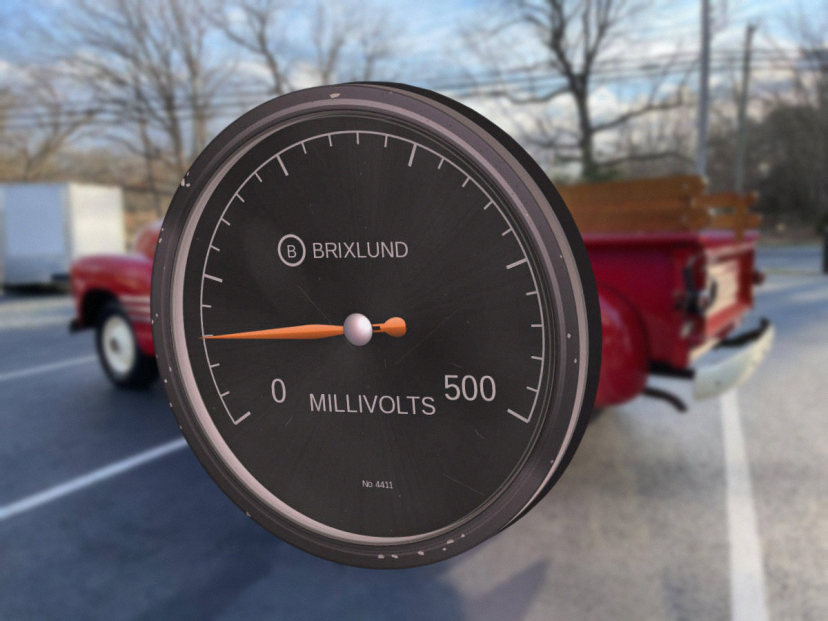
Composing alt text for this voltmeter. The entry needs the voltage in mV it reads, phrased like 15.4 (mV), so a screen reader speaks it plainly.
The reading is 60 (mV)
